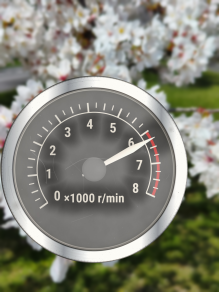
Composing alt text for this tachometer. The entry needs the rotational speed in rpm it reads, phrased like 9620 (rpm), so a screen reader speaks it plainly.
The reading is 6250 (rpm)
